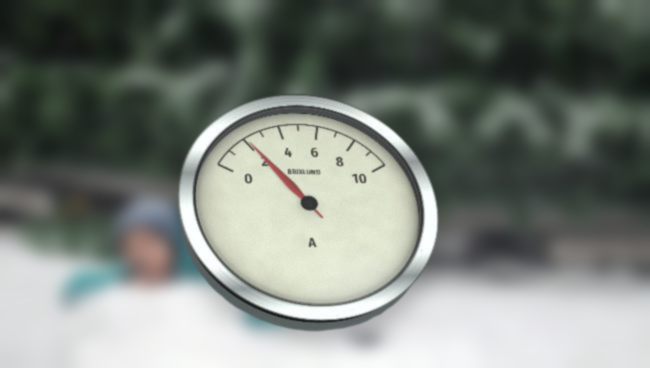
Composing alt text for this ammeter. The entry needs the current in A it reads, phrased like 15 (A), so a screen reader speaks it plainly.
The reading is 2 (A)
